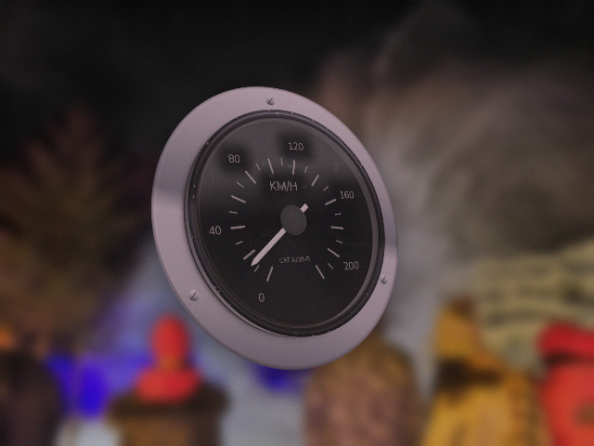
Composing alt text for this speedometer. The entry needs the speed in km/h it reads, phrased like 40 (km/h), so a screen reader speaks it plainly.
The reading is 15 (km/h)
